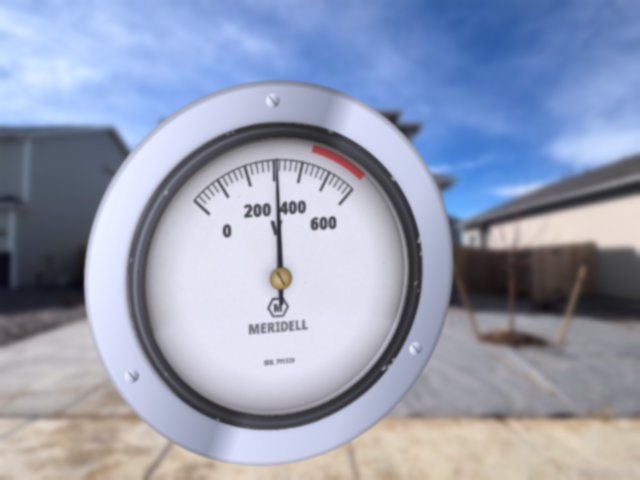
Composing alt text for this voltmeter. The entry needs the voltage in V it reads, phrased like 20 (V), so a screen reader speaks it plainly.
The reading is 300 (V)
